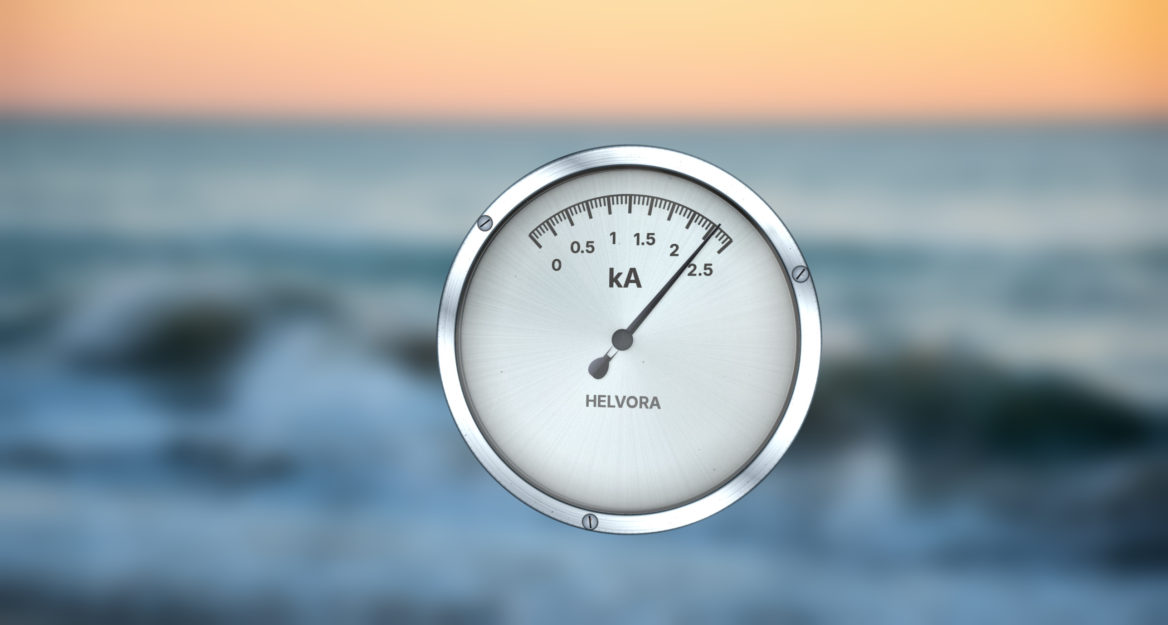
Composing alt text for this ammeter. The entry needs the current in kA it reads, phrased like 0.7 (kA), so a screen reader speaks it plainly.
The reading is 2.3 (kA)
